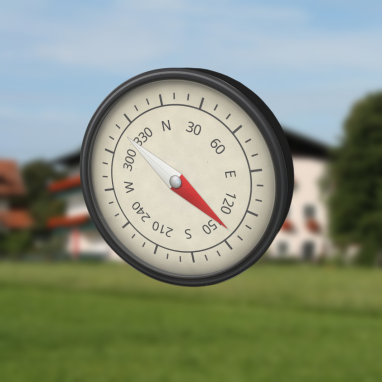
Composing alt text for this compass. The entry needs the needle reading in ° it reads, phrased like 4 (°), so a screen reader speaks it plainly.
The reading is 140 (°)
